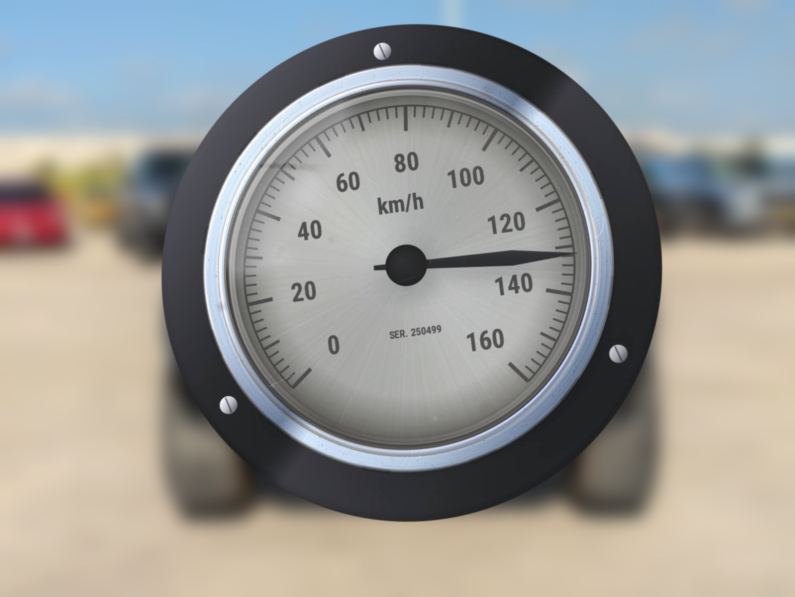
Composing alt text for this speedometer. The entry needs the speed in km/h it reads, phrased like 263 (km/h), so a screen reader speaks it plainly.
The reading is 132 (km/h)
